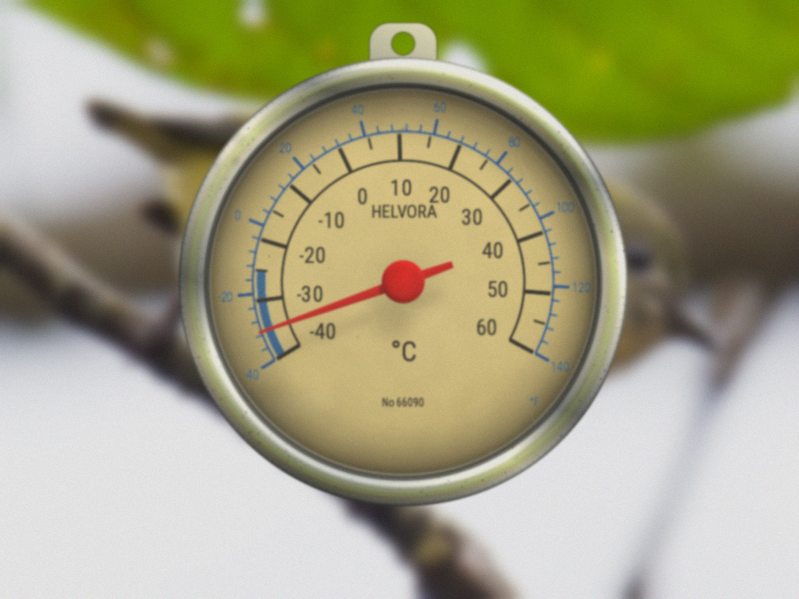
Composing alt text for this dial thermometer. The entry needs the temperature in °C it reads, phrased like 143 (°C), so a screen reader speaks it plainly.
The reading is -35 (°C)
